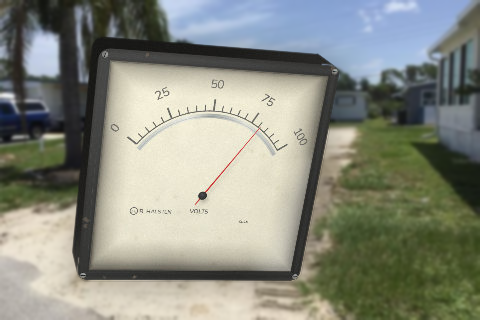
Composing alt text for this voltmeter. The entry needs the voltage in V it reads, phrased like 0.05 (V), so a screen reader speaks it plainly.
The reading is 80 (V)
